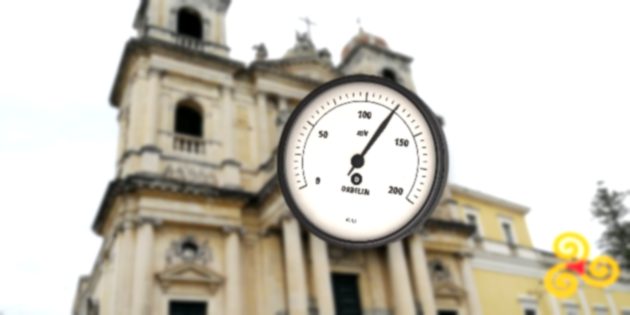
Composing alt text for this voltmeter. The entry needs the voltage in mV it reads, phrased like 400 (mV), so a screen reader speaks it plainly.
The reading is 125 (mV)
